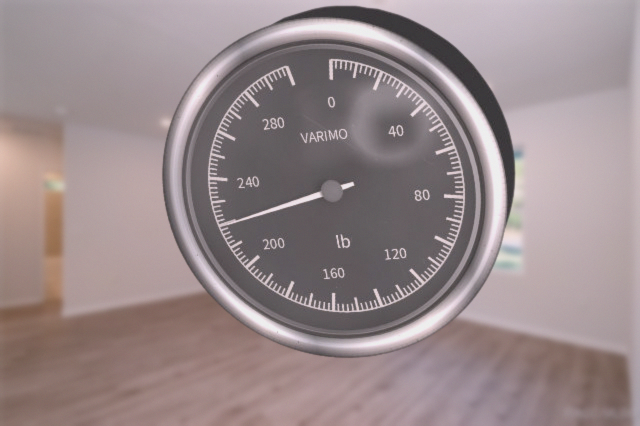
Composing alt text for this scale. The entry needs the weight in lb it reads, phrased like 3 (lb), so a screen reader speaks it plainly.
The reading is 220 (lb)
